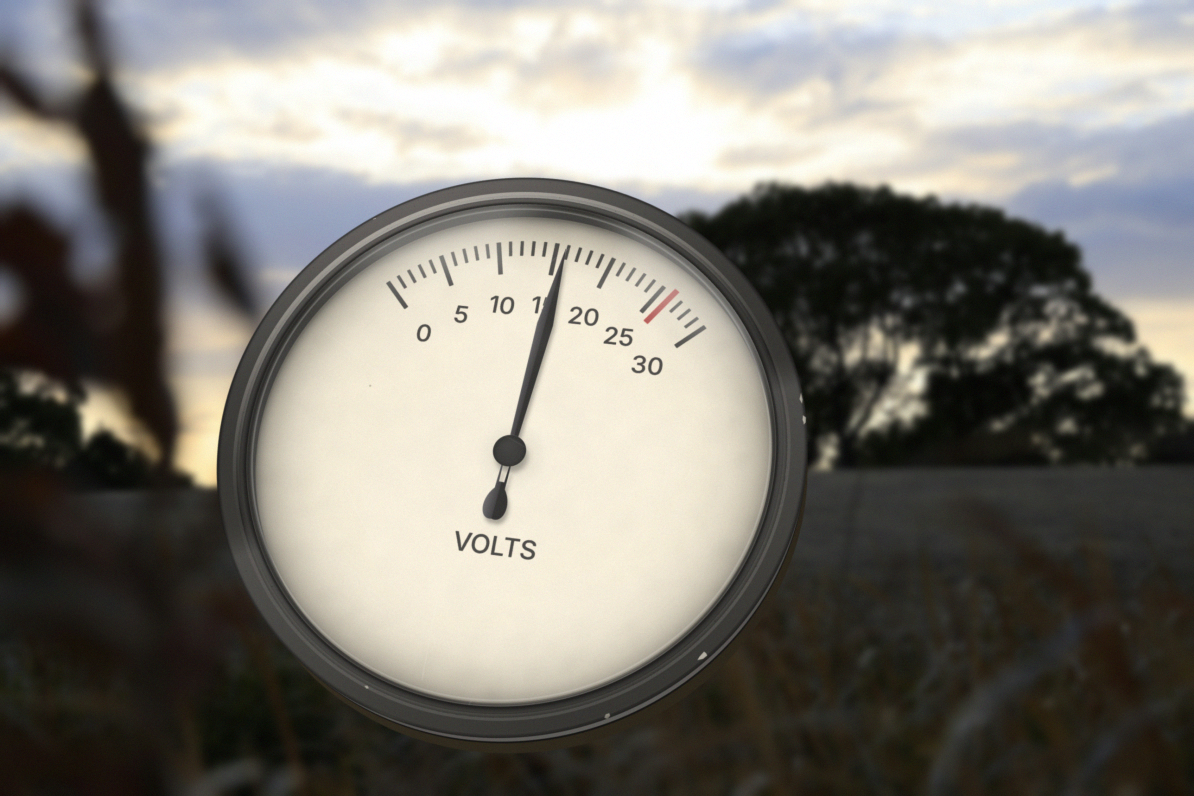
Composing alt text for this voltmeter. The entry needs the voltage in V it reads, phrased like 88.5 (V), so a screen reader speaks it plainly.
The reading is 16 (V)
